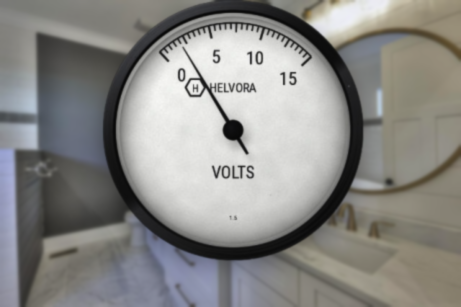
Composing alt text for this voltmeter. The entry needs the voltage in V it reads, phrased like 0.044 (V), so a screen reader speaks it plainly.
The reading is 2 (V)
